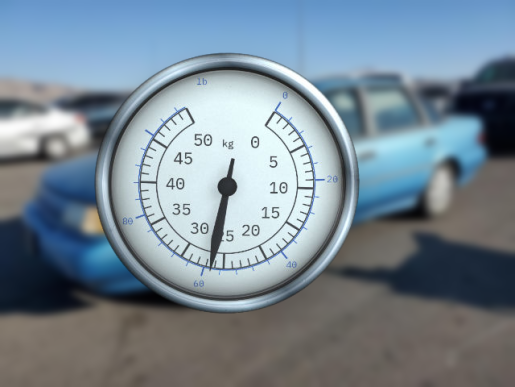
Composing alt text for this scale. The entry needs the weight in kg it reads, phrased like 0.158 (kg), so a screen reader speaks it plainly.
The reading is 26.5 (kg)
